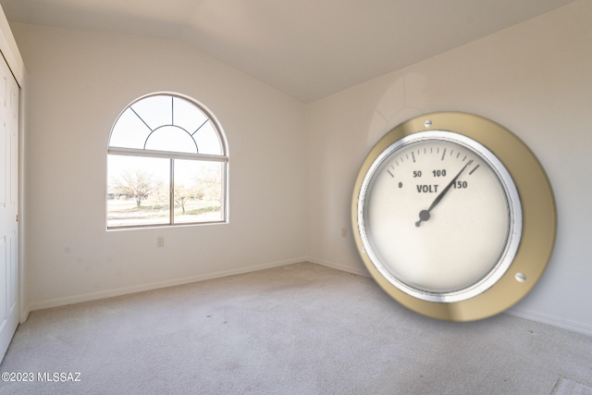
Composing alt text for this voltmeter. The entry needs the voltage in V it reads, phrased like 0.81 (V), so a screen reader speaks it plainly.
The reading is 140 (V)
